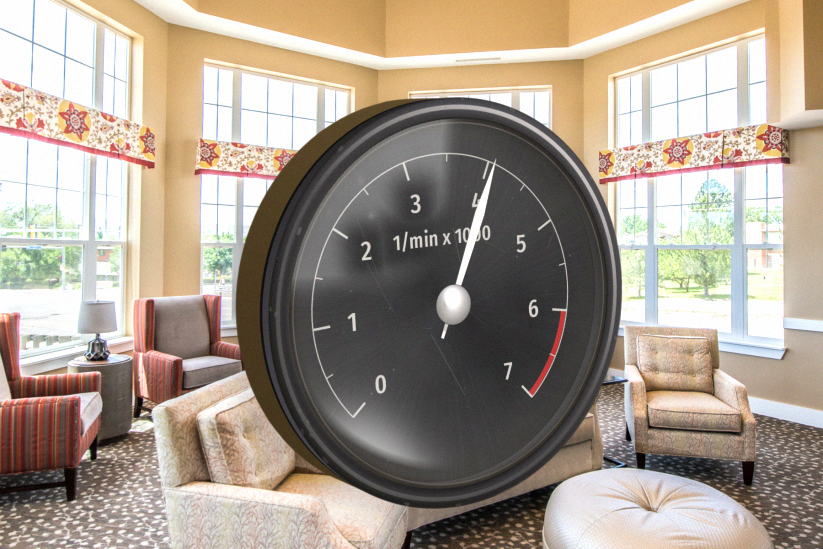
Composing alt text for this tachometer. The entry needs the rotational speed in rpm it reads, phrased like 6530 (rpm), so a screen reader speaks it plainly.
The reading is 4000 (rpm)
